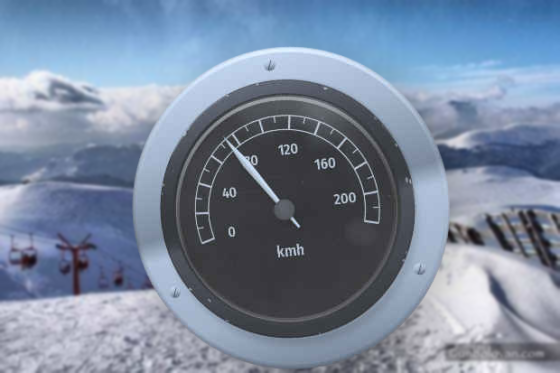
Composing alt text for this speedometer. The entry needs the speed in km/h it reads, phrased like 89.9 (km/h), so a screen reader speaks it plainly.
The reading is 75 (km/h)
